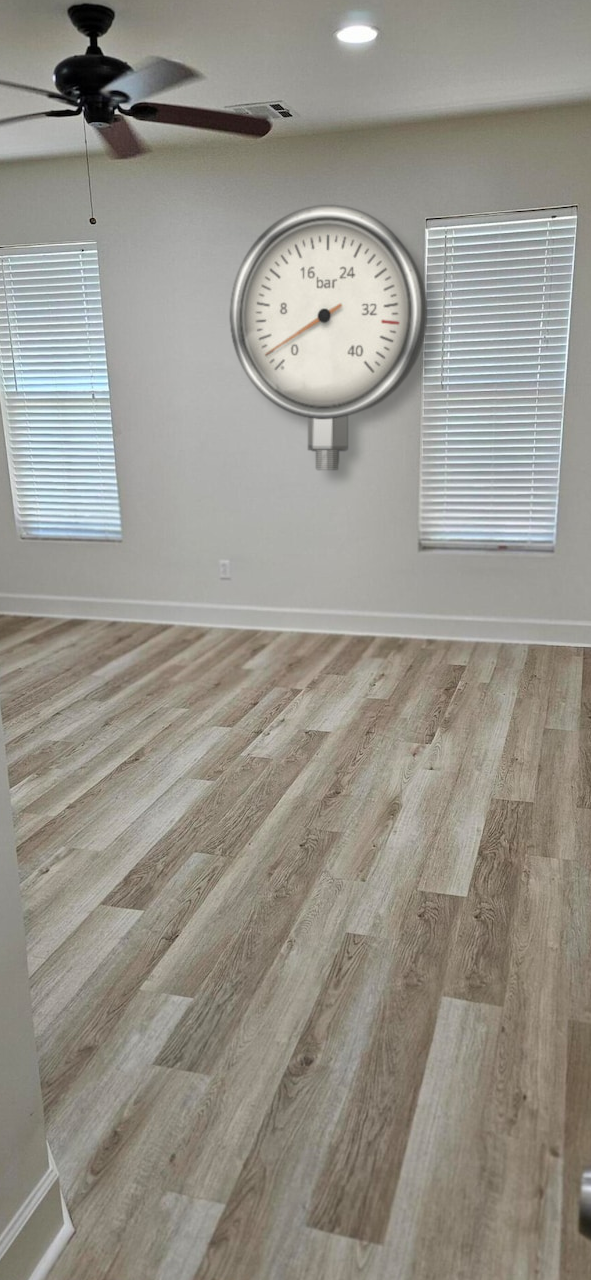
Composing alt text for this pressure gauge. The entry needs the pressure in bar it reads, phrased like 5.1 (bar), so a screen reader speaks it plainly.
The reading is 2 (bar)
